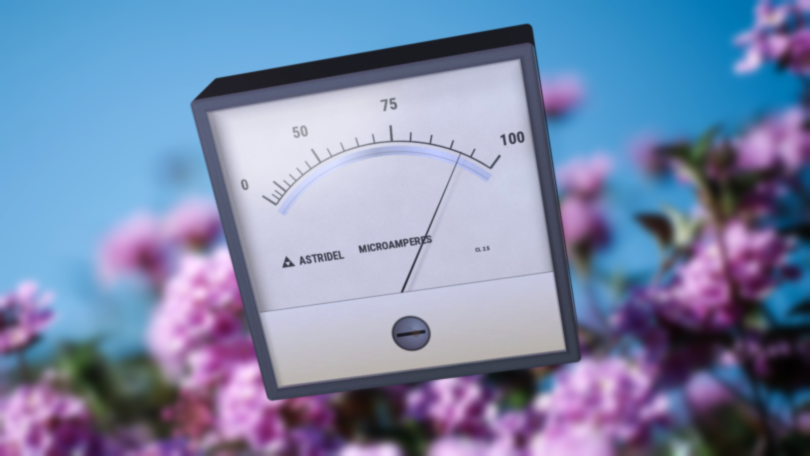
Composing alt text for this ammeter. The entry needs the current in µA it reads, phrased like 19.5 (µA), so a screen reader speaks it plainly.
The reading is 92.5 (µA)
